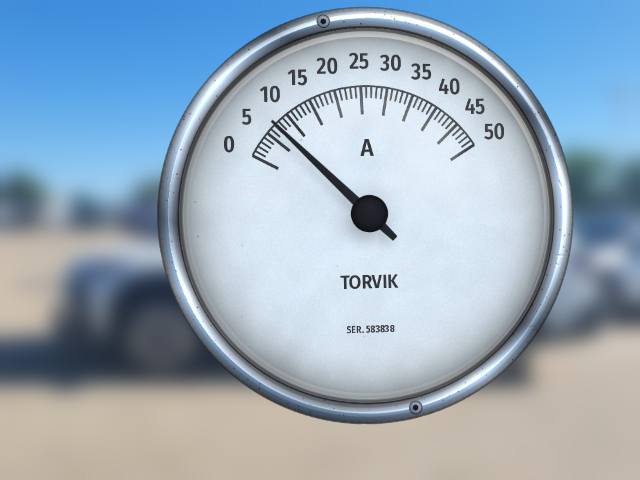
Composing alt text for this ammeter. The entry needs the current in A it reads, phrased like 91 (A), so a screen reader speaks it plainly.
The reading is 7 (A)
